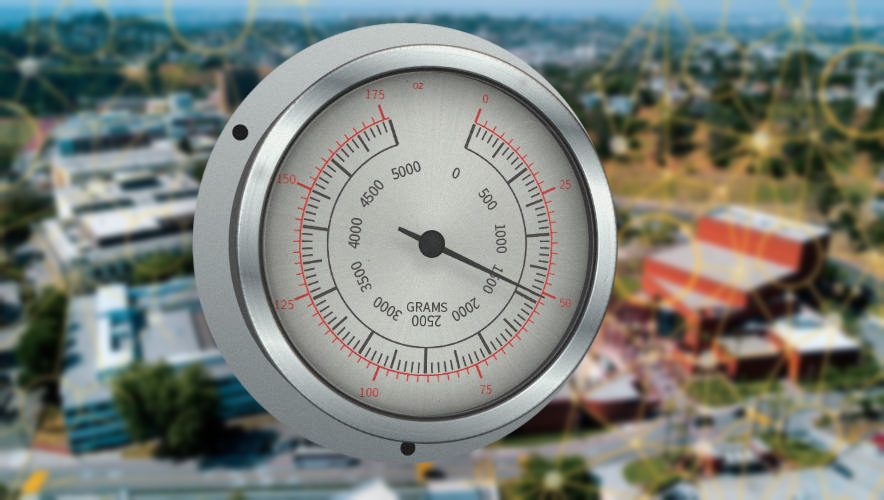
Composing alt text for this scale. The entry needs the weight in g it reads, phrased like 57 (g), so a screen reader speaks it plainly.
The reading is 1450 (g)
